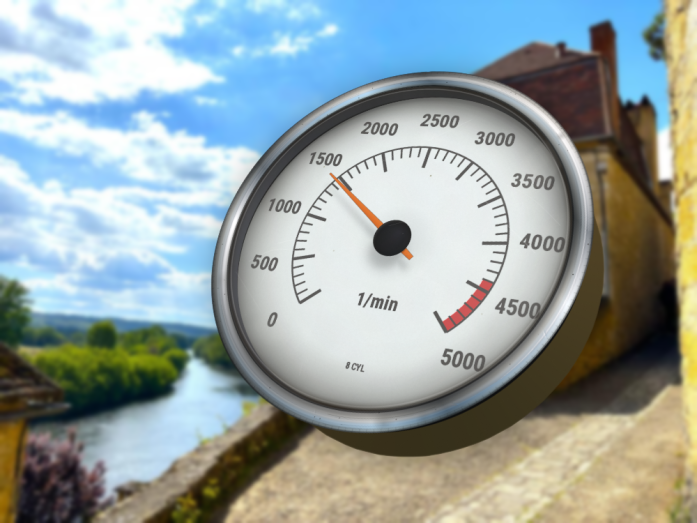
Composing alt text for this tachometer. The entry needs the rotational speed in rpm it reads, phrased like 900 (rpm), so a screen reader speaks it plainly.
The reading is 1450 (rpm)
